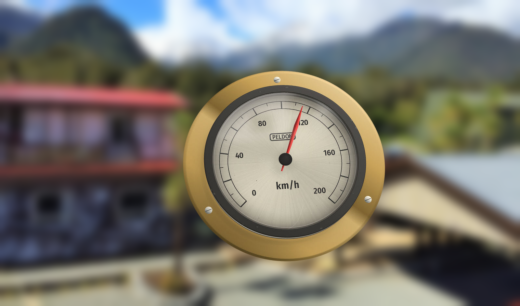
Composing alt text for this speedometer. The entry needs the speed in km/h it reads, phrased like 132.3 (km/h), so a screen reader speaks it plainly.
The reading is 115 (km/h)
